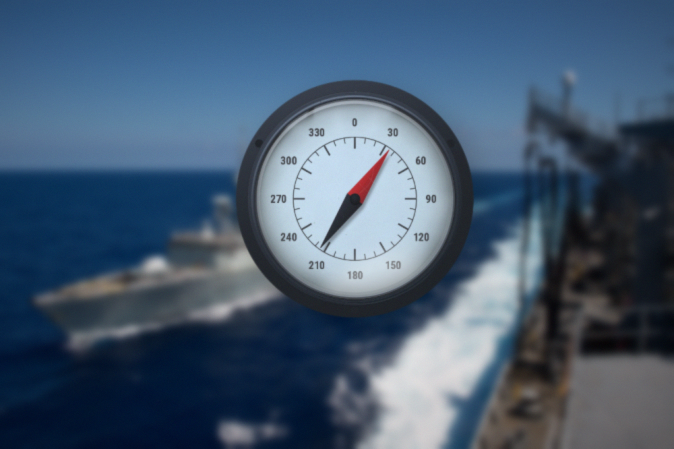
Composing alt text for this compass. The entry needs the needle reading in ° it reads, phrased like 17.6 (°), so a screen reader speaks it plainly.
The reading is 35 (°)
